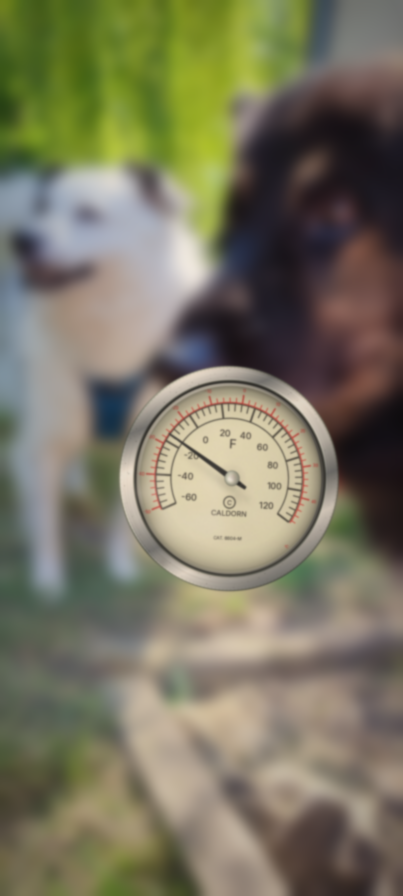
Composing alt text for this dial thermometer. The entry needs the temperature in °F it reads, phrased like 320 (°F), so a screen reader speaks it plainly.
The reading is -16 (°F)
